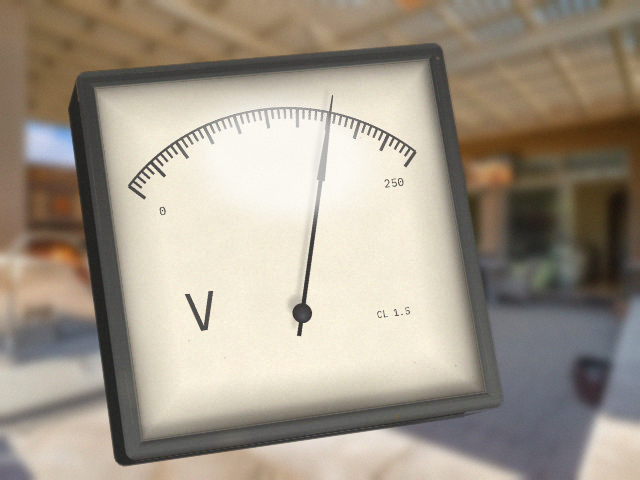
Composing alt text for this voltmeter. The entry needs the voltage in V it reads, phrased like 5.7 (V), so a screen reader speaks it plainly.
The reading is 175 (V)
